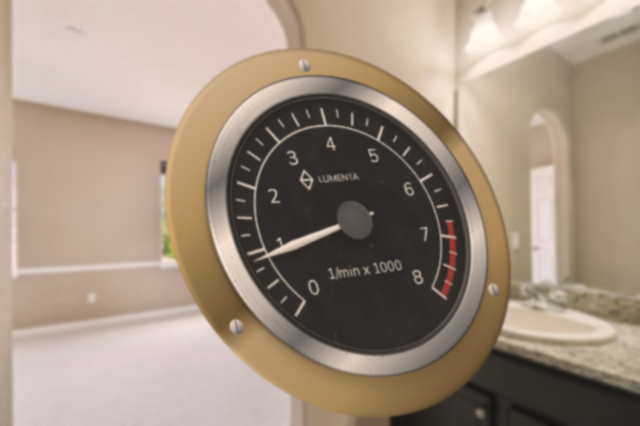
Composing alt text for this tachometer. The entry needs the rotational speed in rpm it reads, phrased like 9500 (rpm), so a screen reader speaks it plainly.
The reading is 875 (rpm)
